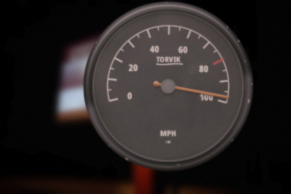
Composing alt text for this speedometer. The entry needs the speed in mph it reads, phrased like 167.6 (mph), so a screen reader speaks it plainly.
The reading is 97.5 (mph)
